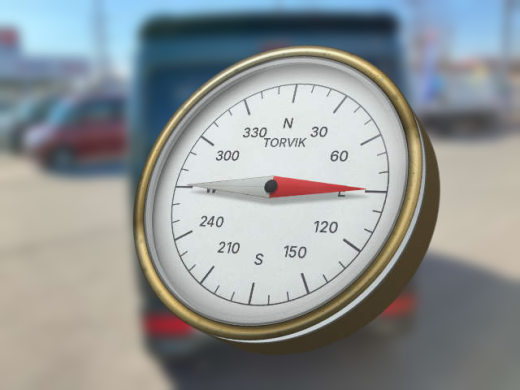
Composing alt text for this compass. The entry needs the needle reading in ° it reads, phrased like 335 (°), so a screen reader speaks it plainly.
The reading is 90 (°)
